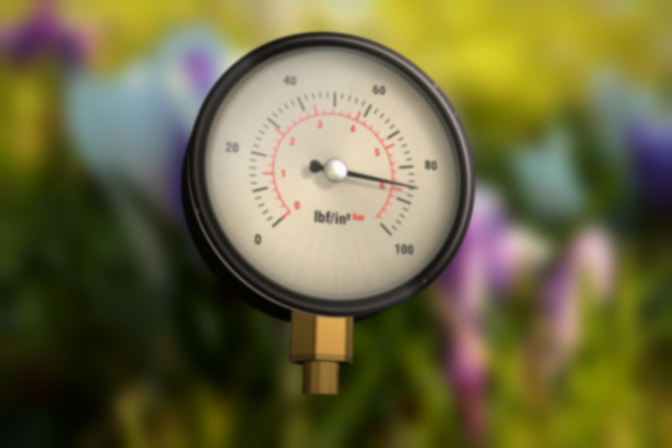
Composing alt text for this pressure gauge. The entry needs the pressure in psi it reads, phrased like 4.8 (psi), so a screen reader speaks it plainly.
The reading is 86 (psi)
